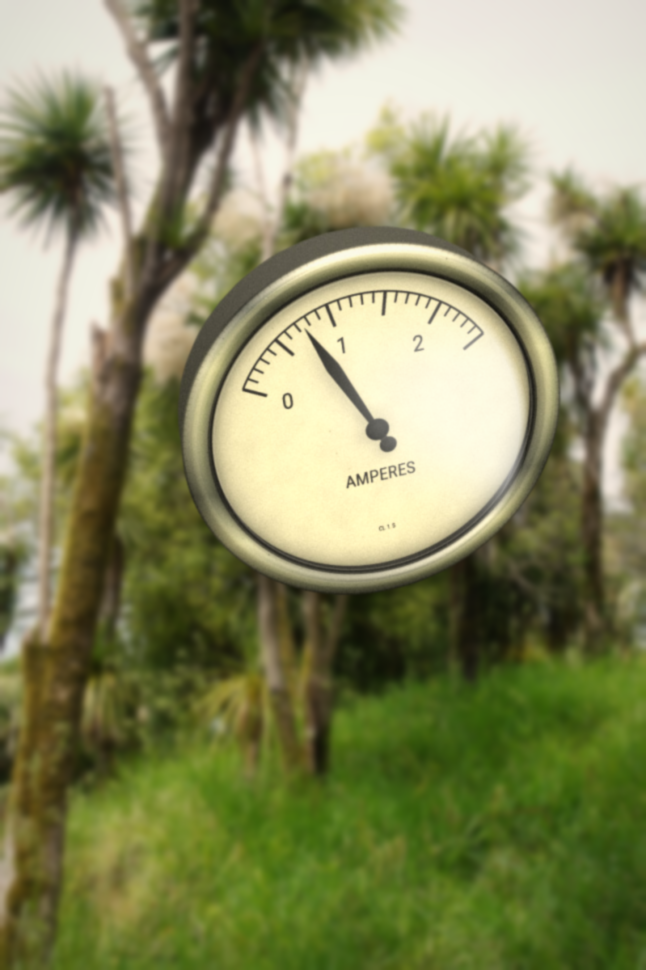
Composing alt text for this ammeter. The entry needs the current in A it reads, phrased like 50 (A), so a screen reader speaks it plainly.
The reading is 0.75 (A)
